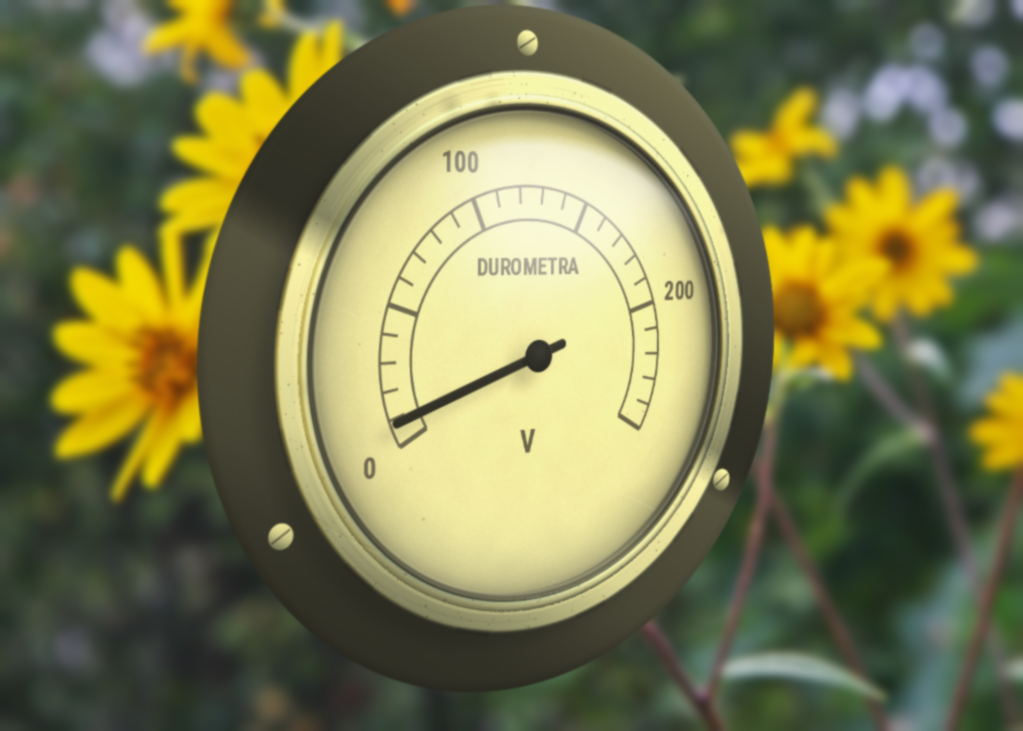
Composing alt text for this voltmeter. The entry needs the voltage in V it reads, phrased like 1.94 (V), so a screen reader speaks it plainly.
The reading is 10 (V)
